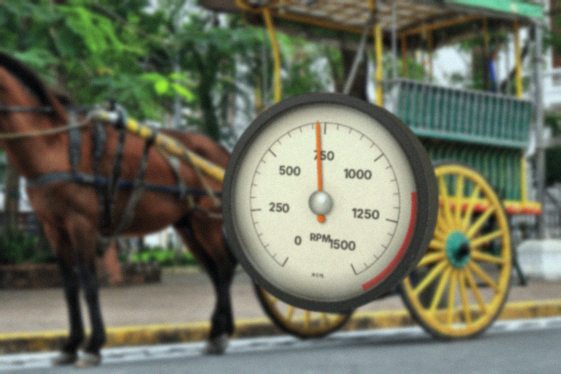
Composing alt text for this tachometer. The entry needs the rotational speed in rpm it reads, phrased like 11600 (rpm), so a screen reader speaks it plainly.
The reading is 725 (rpm)
